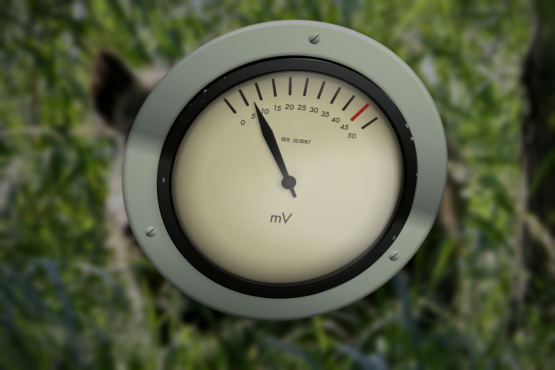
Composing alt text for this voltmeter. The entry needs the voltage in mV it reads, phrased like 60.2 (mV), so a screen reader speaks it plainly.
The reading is 7.5 (mV)
